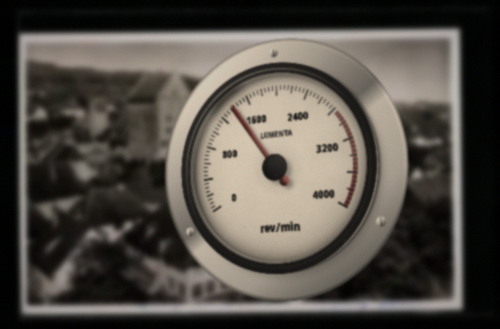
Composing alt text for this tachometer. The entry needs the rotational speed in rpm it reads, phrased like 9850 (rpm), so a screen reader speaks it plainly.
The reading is 1400 (rpm)
